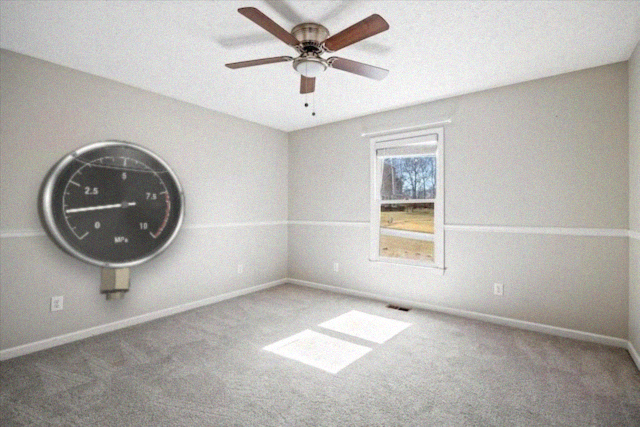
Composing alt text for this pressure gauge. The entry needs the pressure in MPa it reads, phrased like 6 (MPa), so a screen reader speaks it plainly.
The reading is 1.25 (MPa)
